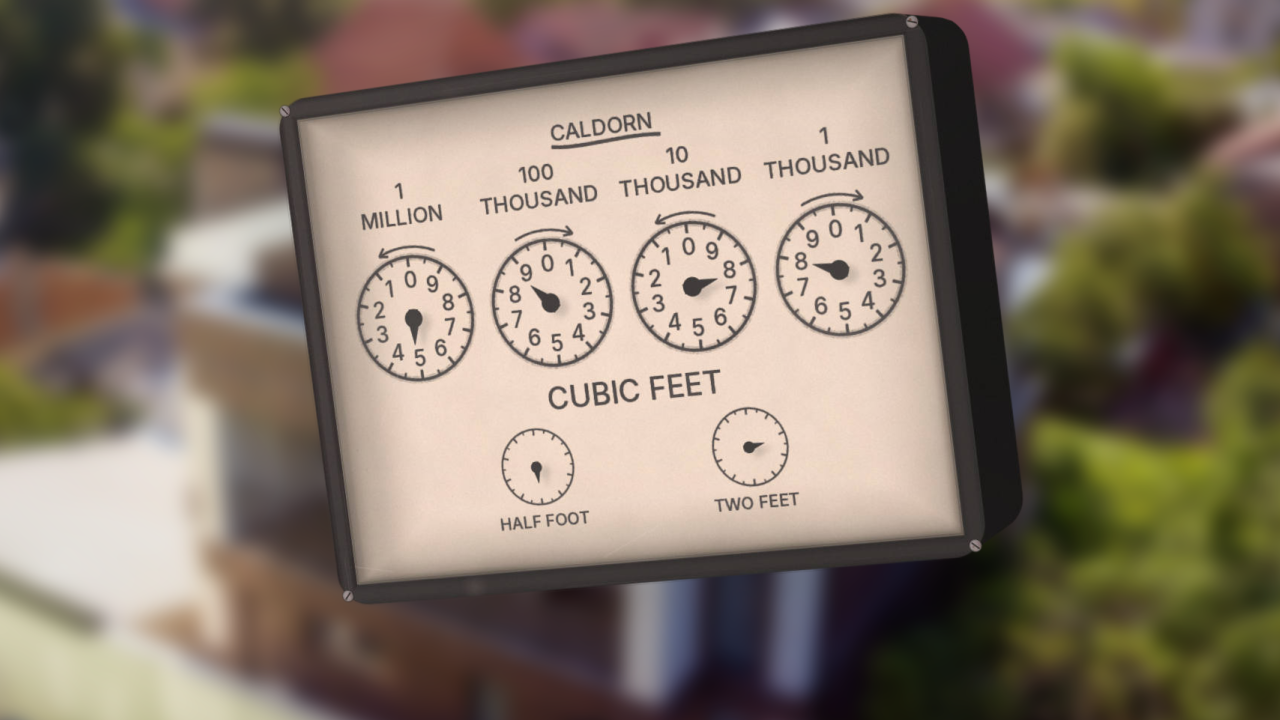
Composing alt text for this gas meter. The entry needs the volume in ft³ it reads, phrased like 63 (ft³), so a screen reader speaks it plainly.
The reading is 487800 (ft³)
